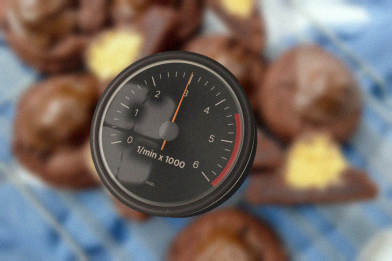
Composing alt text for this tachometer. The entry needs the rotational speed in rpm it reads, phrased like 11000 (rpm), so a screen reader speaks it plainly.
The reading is 3000 (rpm)
